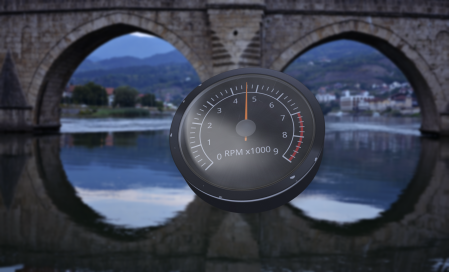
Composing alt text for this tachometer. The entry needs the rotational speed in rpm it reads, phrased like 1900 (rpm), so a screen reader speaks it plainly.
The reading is 4600 (rpm)
